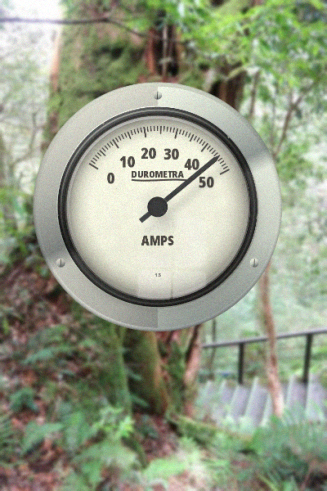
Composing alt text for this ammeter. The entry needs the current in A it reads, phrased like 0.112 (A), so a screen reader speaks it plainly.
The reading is 45 (A)
